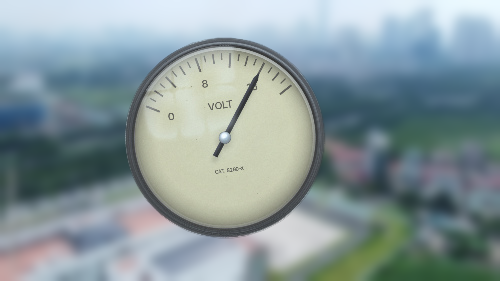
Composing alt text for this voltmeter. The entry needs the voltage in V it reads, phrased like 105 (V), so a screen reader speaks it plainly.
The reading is 16 (V)
